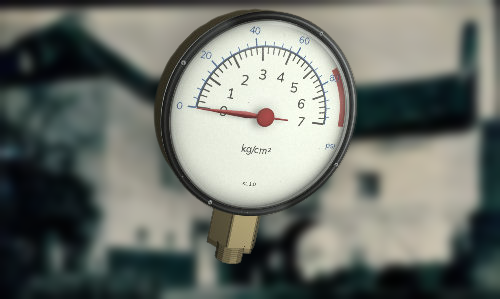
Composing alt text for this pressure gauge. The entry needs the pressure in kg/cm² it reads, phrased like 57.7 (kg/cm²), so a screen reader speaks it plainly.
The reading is 0 (kg/cm²)
